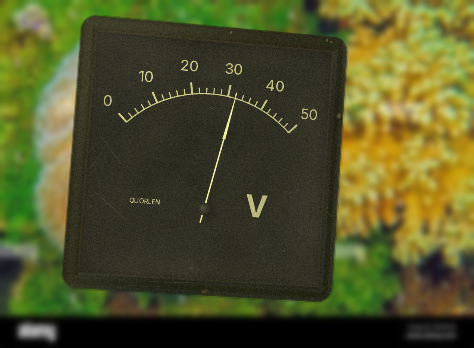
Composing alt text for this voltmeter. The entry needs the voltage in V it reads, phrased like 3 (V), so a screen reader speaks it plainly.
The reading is 32 (V)
